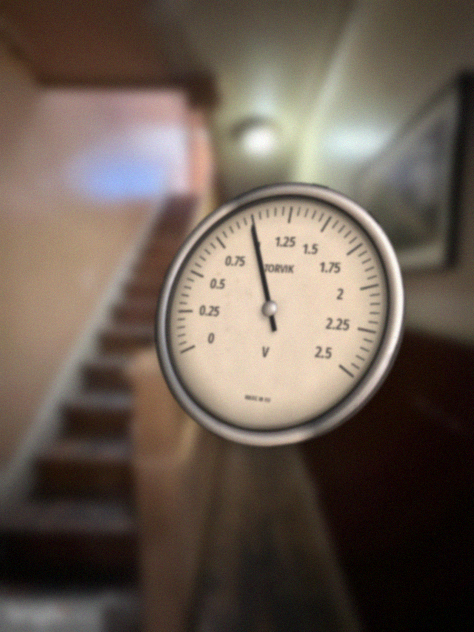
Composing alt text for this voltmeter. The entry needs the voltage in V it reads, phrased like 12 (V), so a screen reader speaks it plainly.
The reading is 1 (V)
